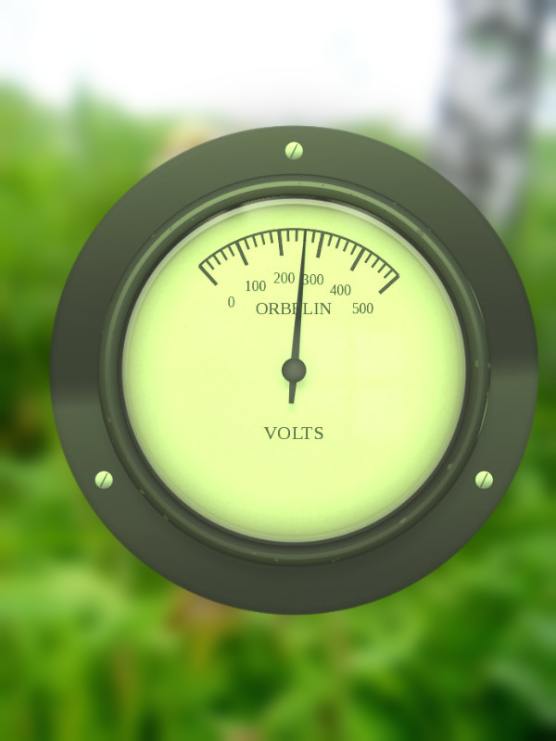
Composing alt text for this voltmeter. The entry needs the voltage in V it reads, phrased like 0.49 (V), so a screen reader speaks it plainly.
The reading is 260 (V)
